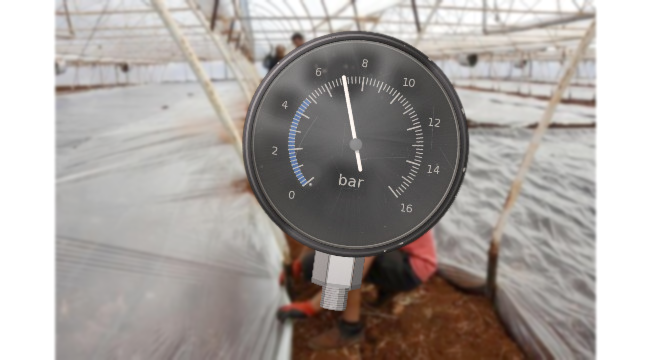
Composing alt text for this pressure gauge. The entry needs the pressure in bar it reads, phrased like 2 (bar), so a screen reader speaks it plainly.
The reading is 7 (bar)
